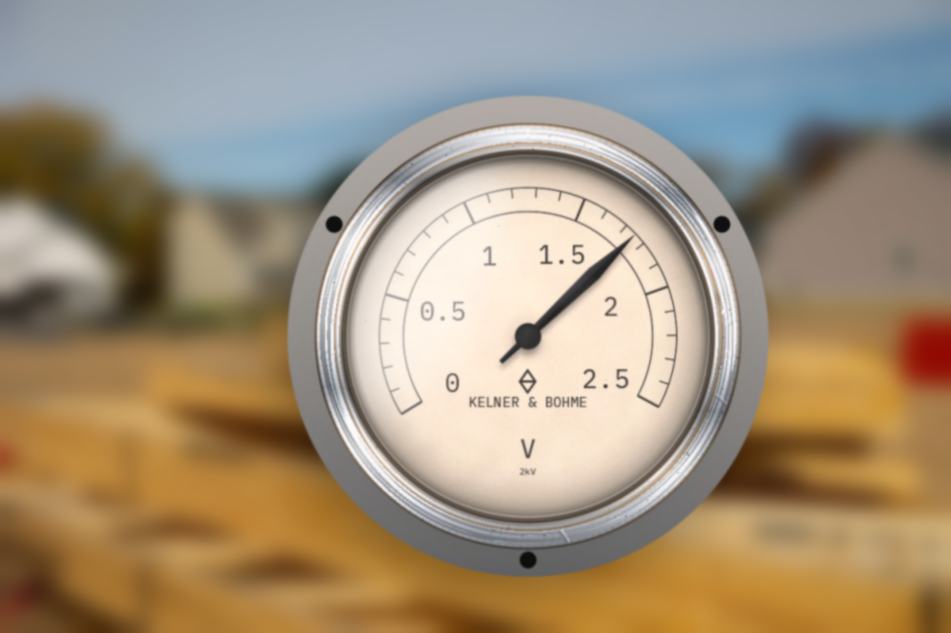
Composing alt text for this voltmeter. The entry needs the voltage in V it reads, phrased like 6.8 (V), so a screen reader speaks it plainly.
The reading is 1.75 (V)
